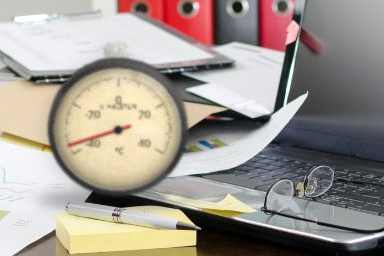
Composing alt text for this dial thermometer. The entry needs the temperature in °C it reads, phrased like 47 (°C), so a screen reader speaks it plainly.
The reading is -36 (°C)
